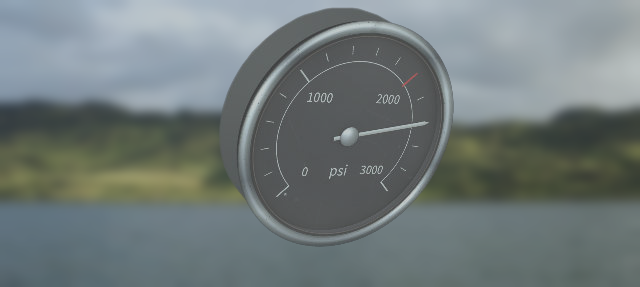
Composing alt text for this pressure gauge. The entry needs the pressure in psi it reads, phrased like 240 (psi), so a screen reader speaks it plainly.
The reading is 2400 (psi)
